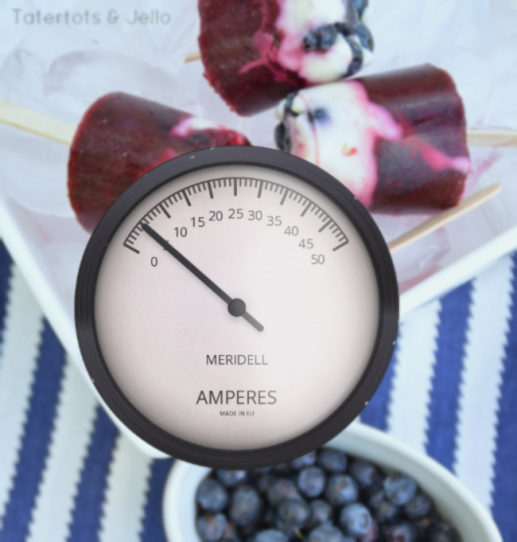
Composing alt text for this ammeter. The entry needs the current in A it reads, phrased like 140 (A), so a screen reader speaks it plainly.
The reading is 5 (A)
